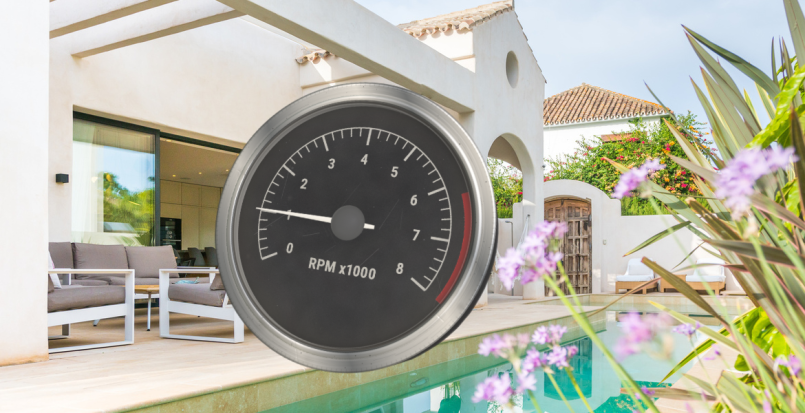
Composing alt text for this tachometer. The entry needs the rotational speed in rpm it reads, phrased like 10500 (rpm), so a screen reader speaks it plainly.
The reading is 1000 (rpm)
